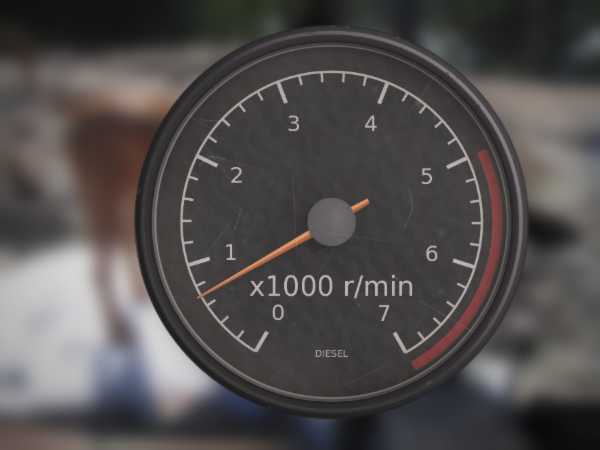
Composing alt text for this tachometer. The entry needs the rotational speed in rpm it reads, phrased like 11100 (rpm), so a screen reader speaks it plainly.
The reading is 700 (rpm)
